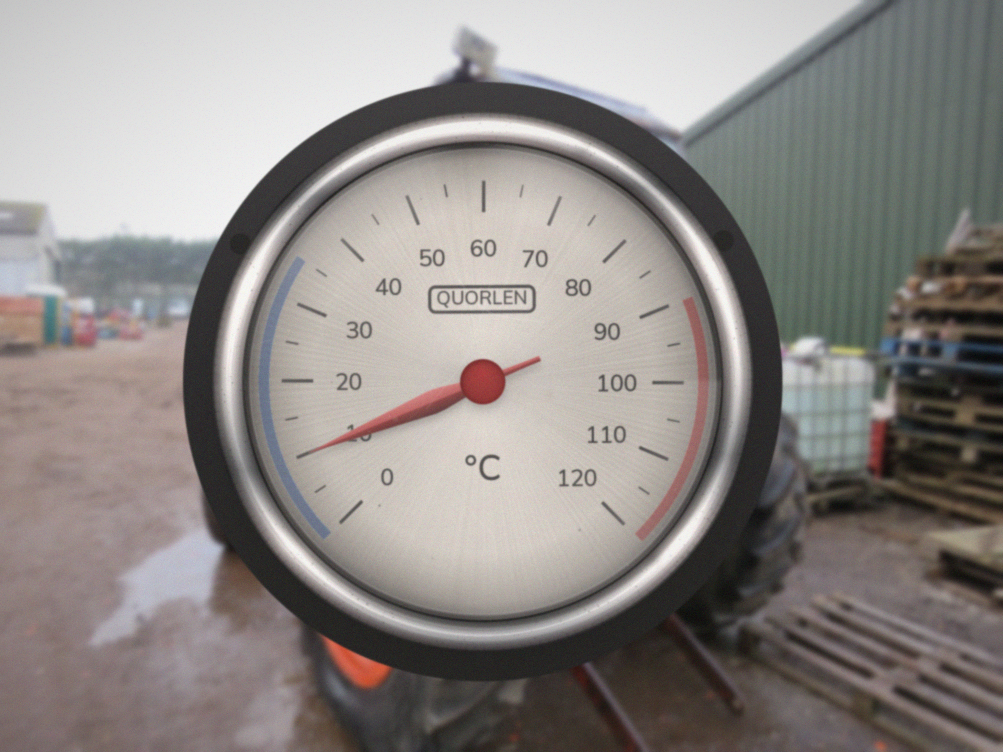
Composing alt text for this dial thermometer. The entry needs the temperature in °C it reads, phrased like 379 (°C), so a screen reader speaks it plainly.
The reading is 10 (°C)
